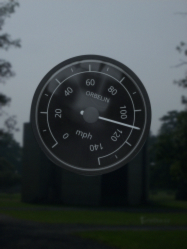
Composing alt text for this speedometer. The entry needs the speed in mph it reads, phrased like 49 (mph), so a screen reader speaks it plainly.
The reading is 110 (mph)
